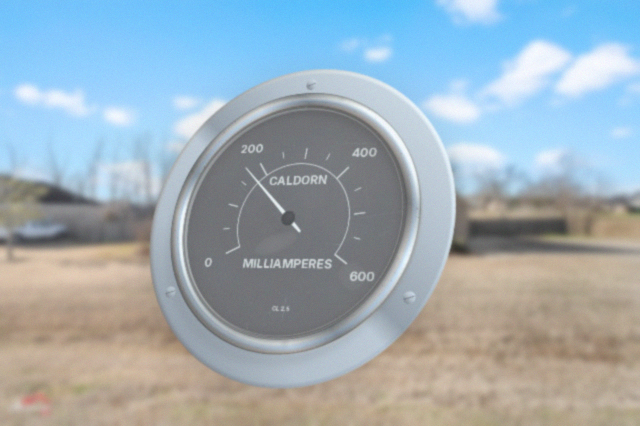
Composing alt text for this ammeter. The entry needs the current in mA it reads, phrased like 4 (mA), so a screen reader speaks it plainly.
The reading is 175 (mA)
